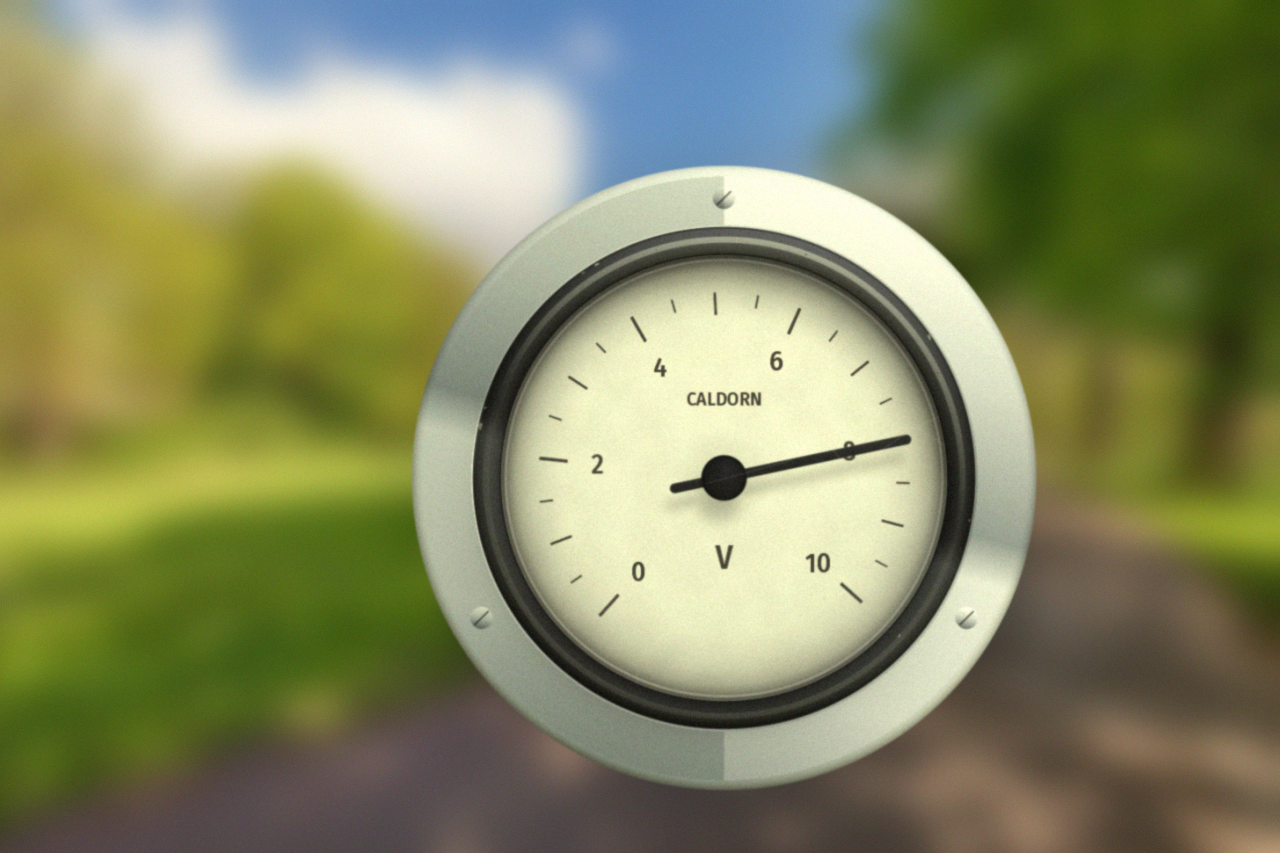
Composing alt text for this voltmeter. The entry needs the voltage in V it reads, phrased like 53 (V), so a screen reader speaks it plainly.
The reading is 8 (V)
